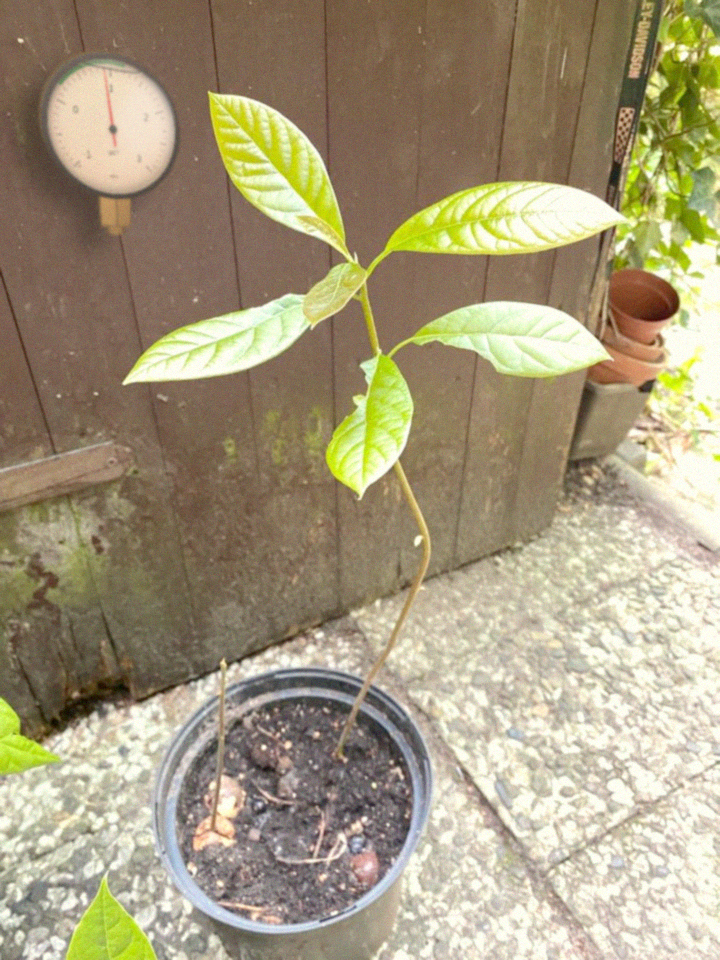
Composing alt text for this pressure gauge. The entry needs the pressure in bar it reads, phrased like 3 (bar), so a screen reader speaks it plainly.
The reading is 0.9 (bar)
